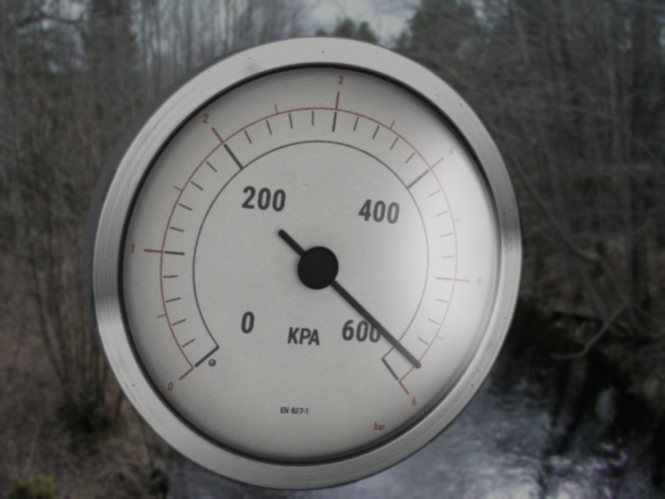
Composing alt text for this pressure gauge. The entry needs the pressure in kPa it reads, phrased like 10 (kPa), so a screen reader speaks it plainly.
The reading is 580 (kPa)
